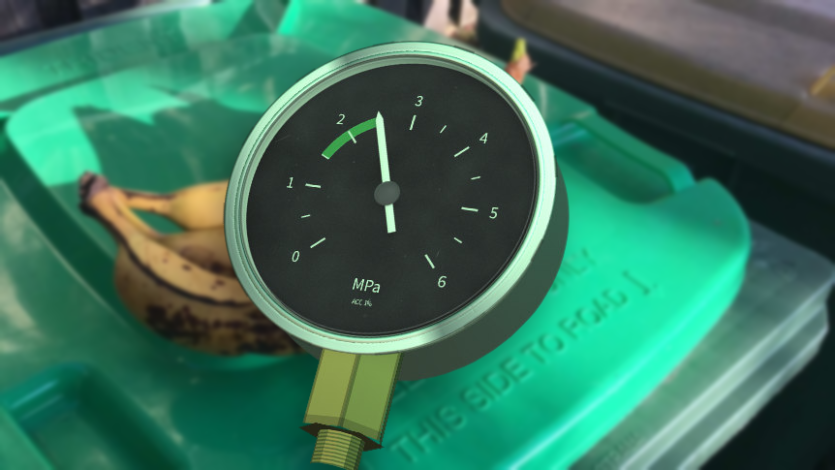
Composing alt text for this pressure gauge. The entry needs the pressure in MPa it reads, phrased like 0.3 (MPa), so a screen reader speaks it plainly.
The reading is 2.5 (MPa)
